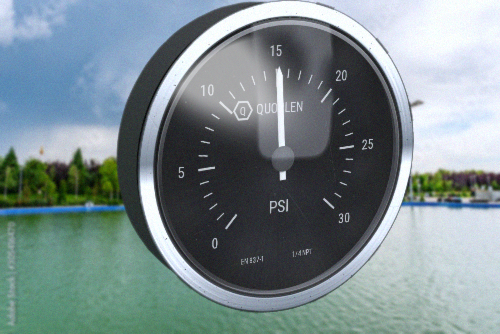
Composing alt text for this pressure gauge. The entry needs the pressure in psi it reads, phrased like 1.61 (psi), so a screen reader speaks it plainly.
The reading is 15 (psi)
